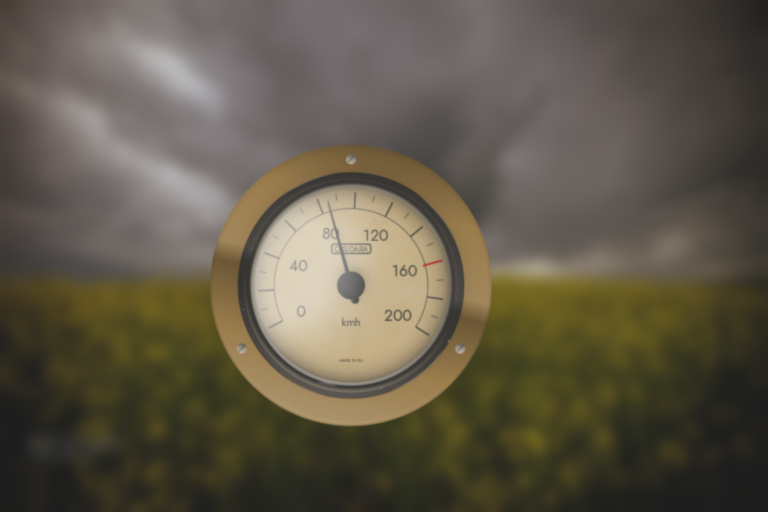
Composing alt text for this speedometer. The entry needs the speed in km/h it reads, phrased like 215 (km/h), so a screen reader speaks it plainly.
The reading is 85 (km/h)
